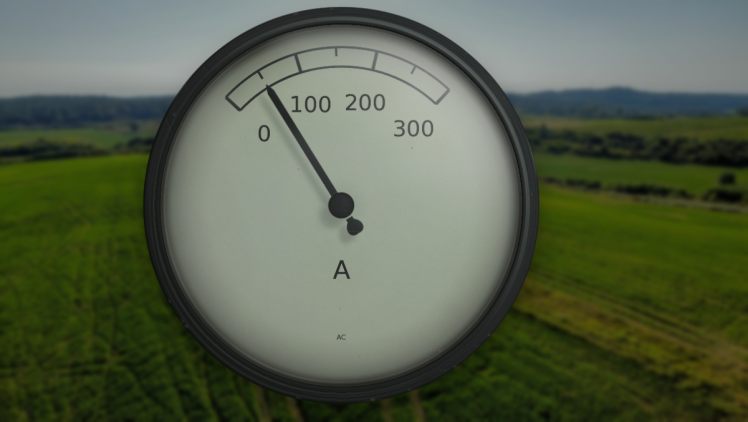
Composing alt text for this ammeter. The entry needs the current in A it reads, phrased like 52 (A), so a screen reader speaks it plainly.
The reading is 50 (A)
